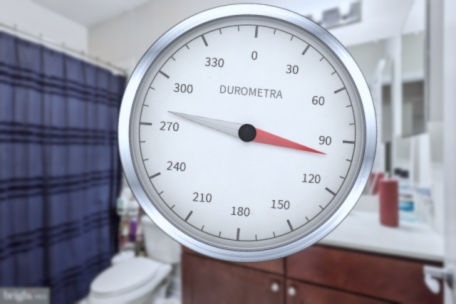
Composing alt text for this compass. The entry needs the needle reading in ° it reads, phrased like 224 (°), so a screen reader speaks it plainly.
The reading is 100 (°)
